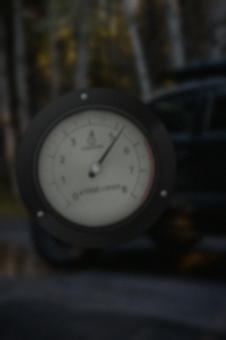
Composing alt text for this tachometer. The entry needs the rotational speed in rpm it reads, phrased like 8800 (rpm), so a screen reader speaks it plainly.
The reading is 5250 (rpm)
